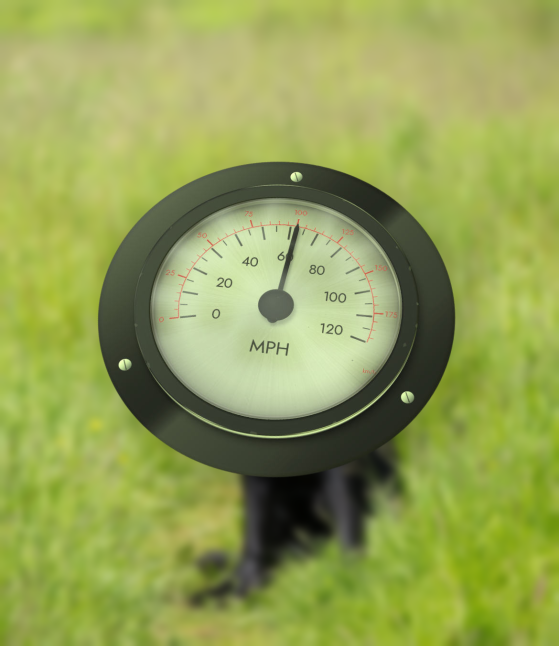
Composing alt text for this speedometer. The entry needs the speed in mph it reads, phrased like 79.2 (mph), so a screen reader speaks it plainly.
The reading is 62.5 (mph)
